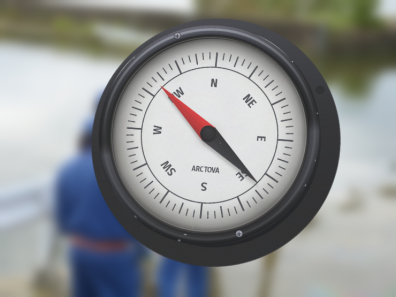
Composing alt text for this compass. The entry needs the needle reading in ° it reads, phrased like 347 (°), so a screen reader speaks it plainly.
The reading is 310 (°)
